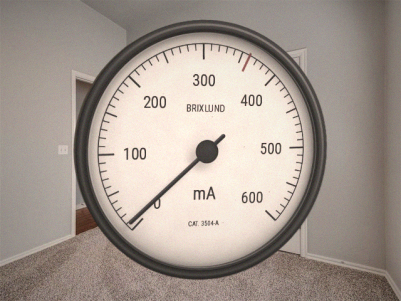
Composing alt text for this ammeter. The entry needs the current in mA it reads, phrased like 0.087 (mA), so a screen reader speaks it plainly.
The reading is 10 (mA)
